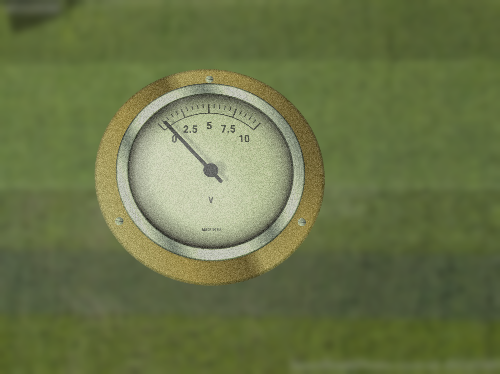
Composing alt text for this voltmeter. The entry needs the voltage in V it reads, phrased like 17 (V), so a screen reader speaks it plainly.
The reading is 0.5 (V)
